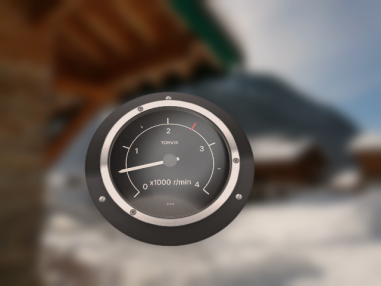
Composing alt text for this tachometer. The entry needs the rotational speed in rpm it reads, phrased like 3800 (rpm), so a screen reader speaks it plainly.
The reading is 500 (rpm)
